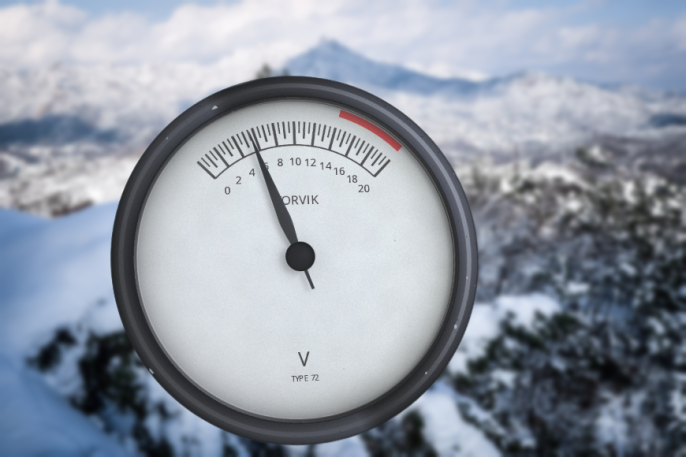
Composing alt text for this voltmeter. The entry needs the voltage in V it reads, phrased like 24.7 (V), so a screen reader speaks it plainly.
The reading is 5.5 (V)
